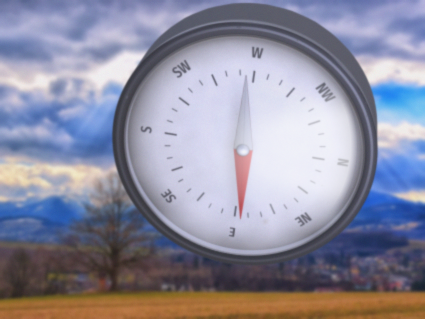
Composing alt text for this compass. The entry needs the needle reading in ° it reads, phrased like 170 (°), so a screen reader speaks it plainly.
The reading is 85 (°)
